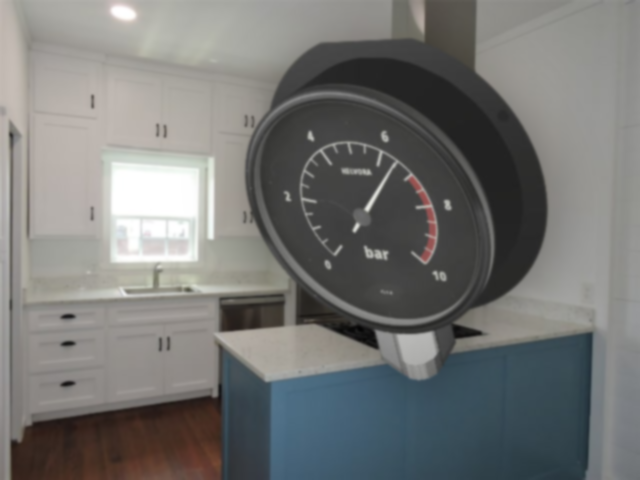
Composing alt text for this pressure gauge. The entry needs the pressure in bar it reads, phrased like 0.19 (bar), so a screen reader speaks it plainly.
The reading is 6.5 (bar)
